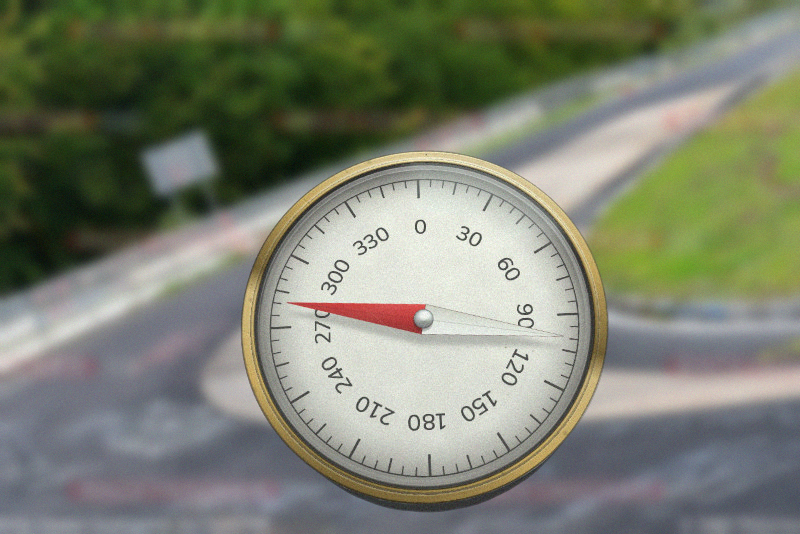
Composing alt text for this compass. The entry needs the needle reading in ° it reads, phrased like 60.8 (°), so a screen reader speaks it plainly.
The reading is 280 (°)
